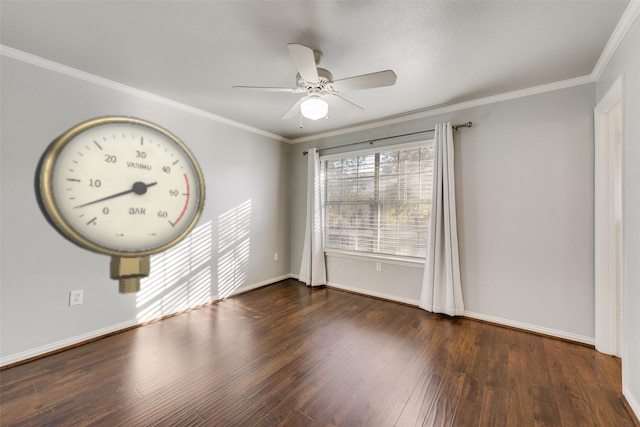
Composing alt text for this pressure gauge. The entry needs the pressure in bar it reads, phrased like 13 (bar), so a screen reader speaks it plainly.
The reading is 4 (bar)
